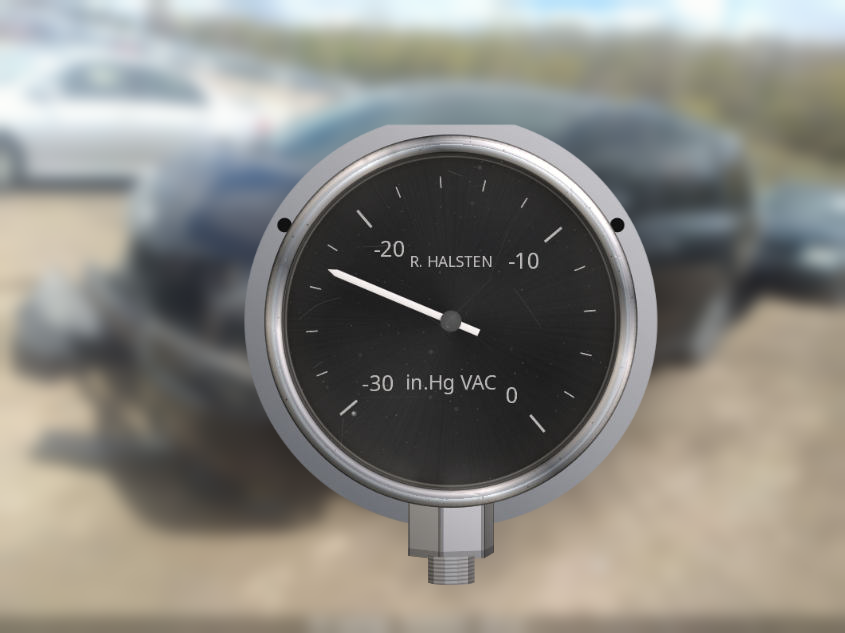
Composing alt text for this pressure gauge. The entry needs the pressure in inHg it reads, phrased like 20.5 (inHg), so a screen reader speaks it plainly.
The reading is -23 (inHg)
